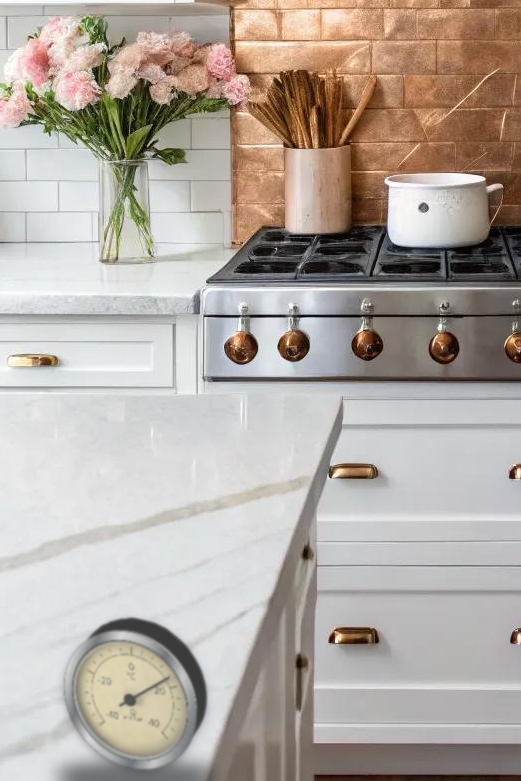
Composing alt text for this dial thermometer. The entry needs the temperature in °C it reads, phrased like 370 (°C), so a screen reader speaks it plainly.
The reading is 16 (°C)
